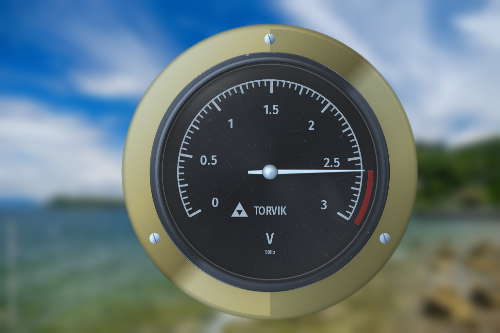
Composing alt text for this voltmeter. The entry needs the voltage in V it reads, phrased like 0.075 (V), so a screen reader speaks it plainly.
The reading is 2.6 (V)
